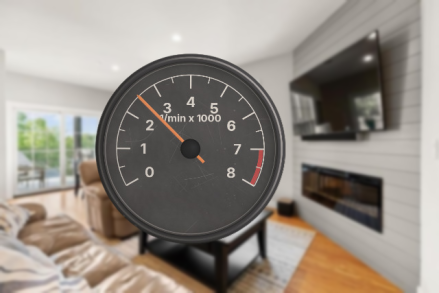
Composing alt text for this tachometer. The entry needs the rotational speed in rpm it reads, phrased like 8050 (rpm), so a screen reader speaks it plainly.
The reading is 2500 (rpm)
